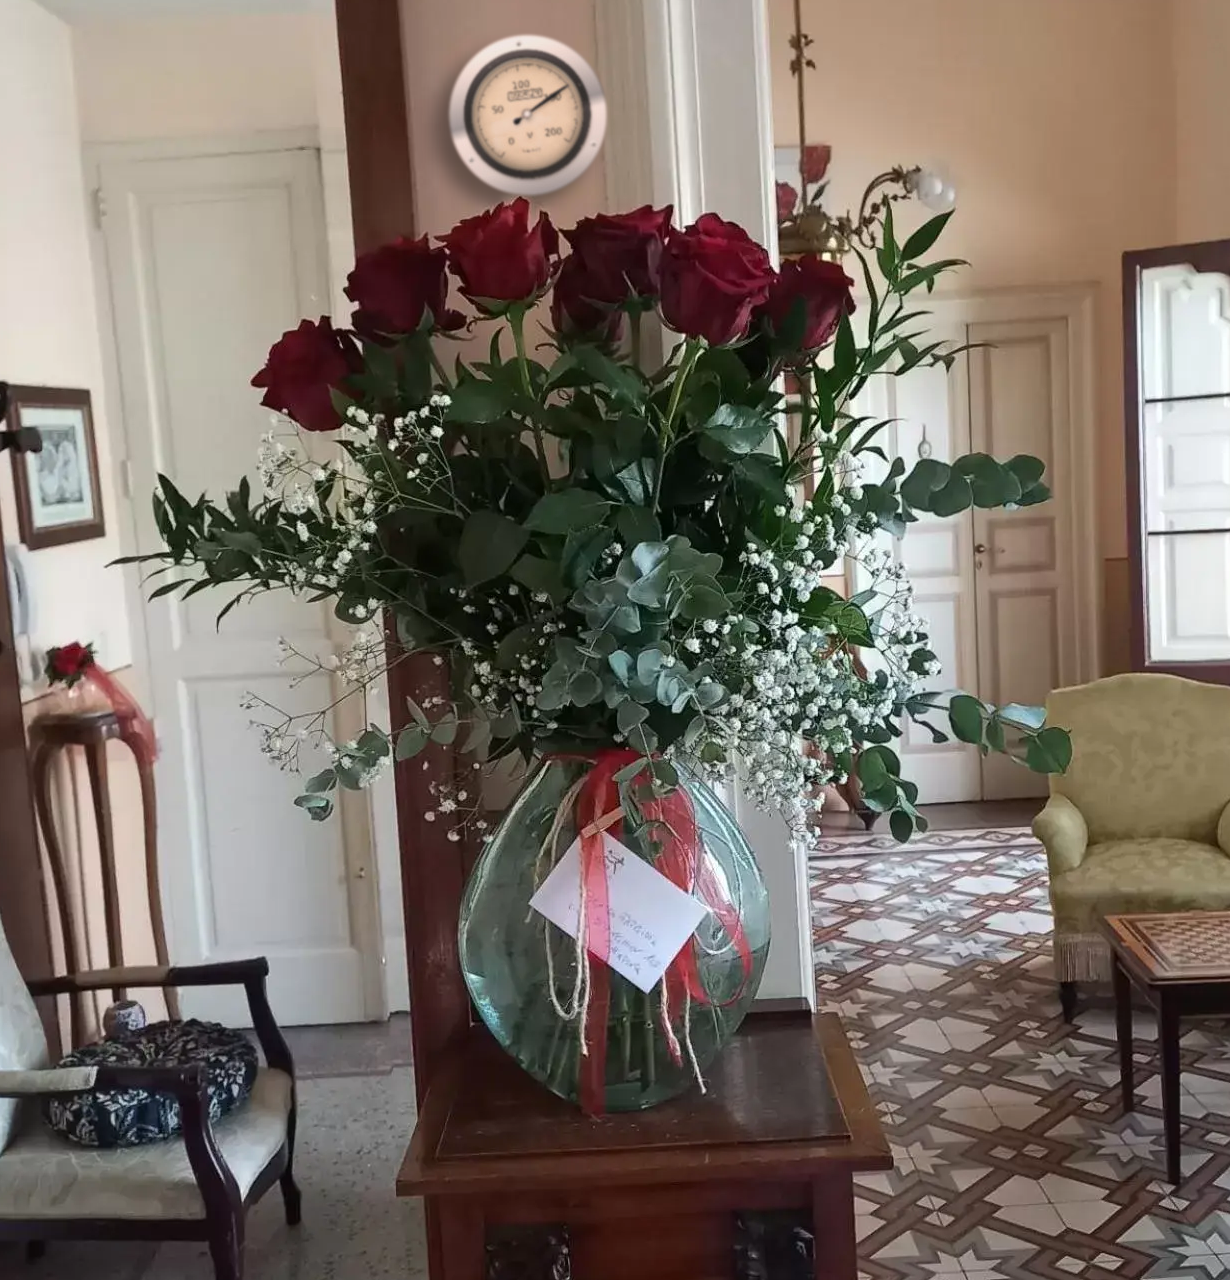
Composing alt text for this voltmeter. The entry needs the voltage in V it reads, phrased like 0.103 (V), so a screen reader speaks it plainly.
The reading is 150 (V)
